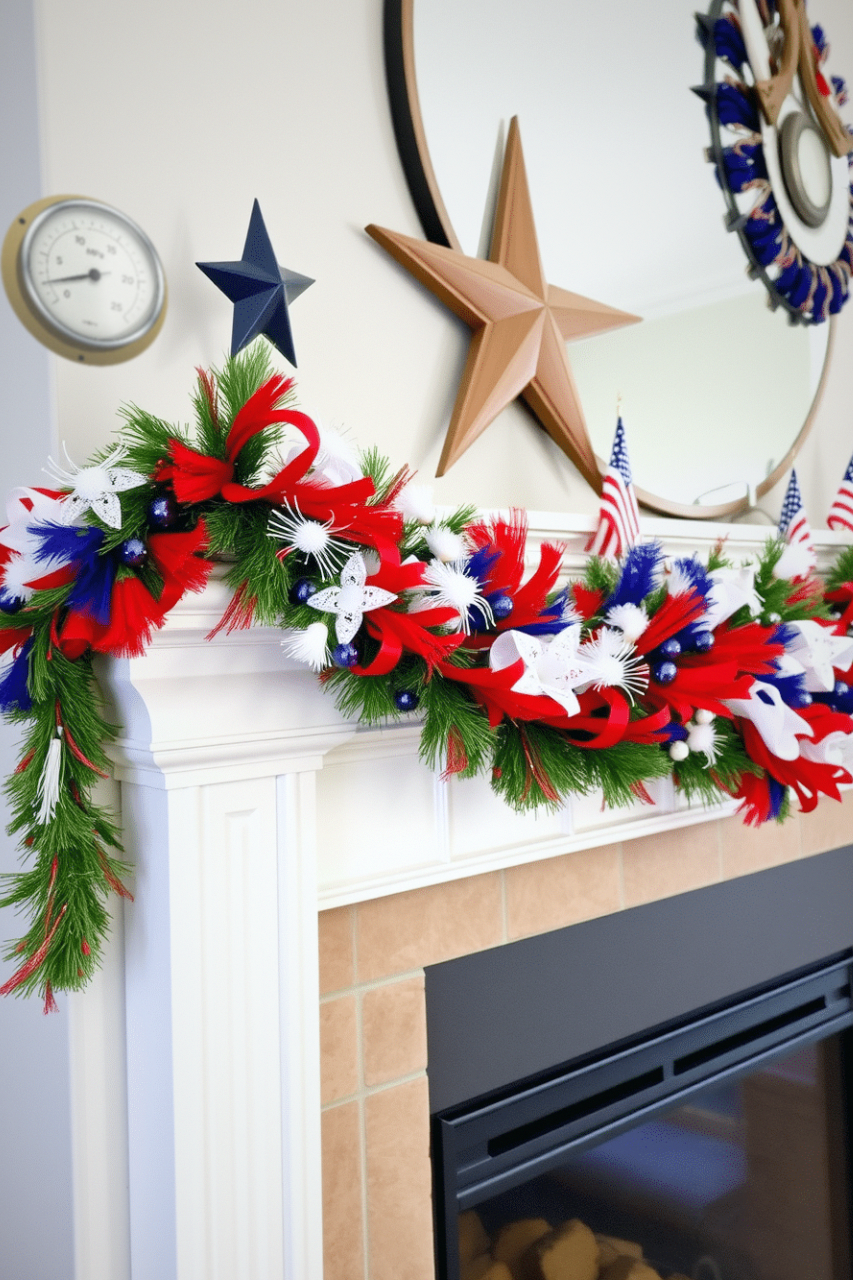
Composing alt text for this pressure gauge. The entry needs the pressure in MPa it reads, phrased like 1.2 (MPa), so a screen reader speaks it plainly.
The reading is 2 (MPa)
